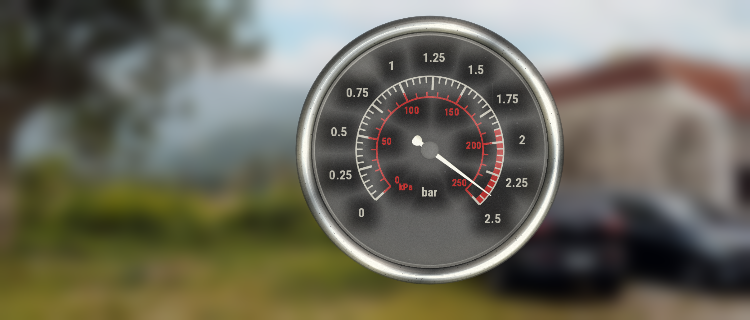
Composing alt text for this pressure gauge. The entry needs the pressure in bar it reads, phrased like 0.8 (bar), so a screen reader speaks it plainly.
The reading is 2.4 (bar)
